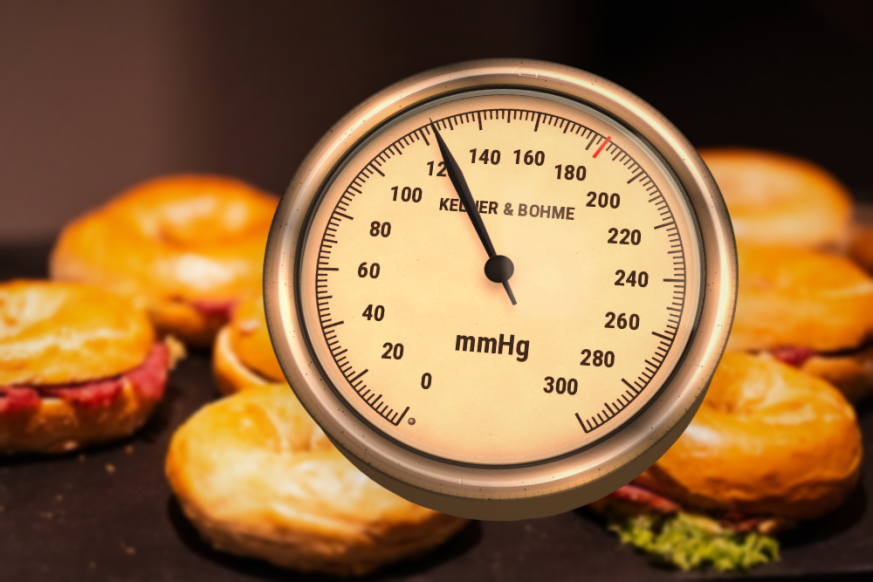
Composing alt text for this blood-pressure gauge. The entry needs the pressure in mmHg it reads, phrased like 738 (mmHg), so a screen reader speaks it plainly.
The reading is 124 (mmHg)
